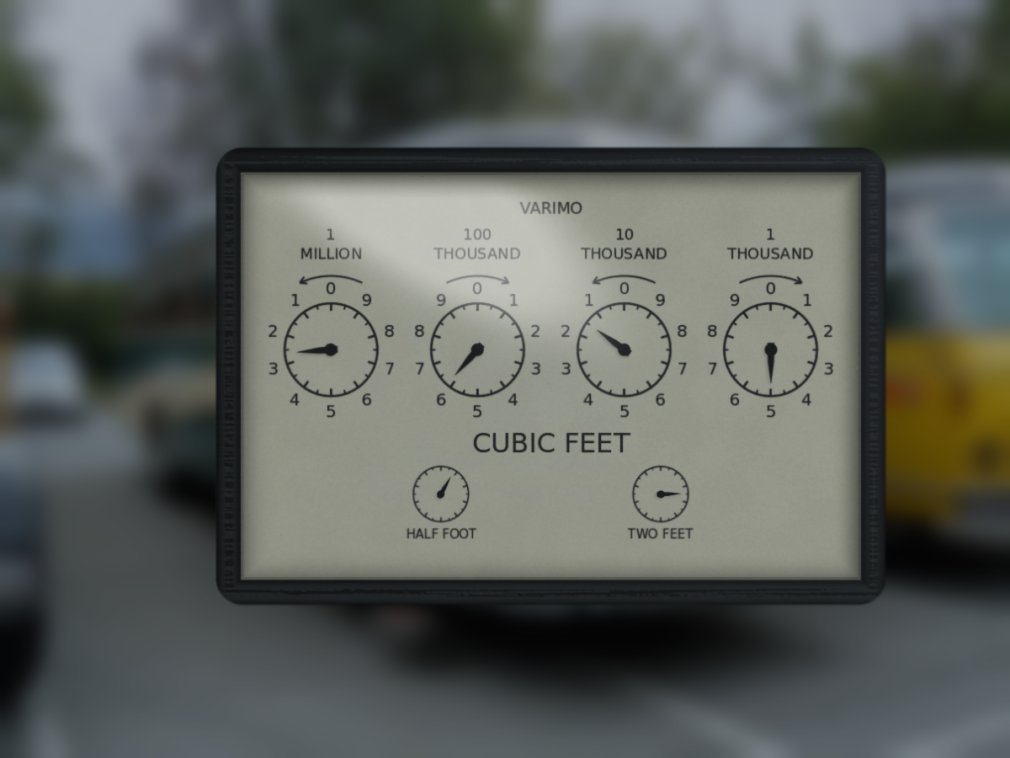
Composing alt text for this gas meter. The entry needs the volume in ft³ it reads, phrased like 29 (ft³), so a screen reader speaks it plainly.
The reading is 261500 (ft³)
